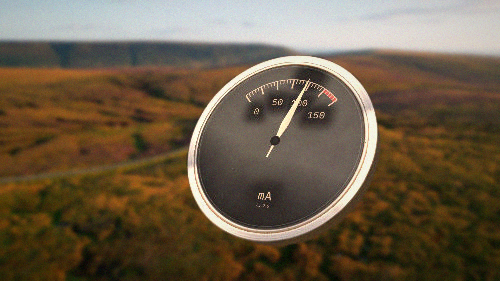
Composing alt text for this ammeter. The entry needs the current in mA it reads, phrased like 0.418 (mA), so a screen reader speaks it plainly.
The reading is 100 (mA)
